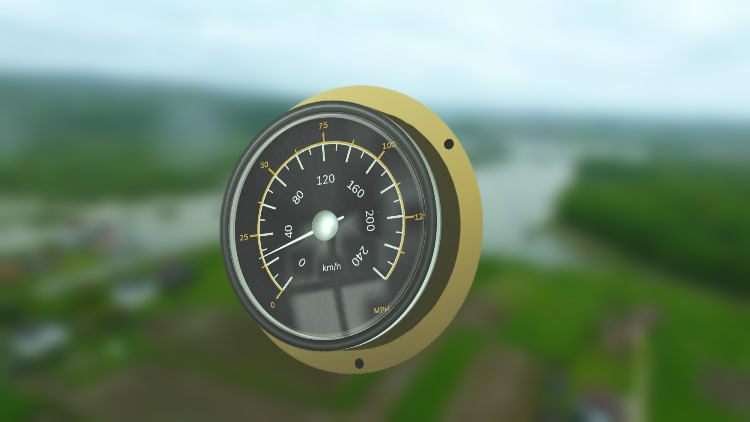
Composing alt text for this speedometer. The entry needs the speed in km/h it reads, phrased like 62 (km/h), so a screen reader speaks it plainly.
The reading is 25 (km/h)
